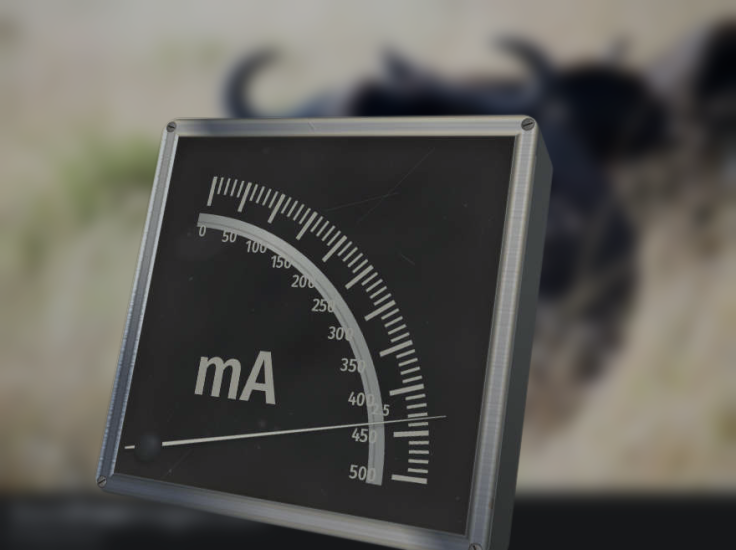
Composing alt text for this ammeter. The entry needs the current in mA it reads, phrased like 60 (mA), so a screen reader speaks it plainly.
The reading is 435 (mA)
